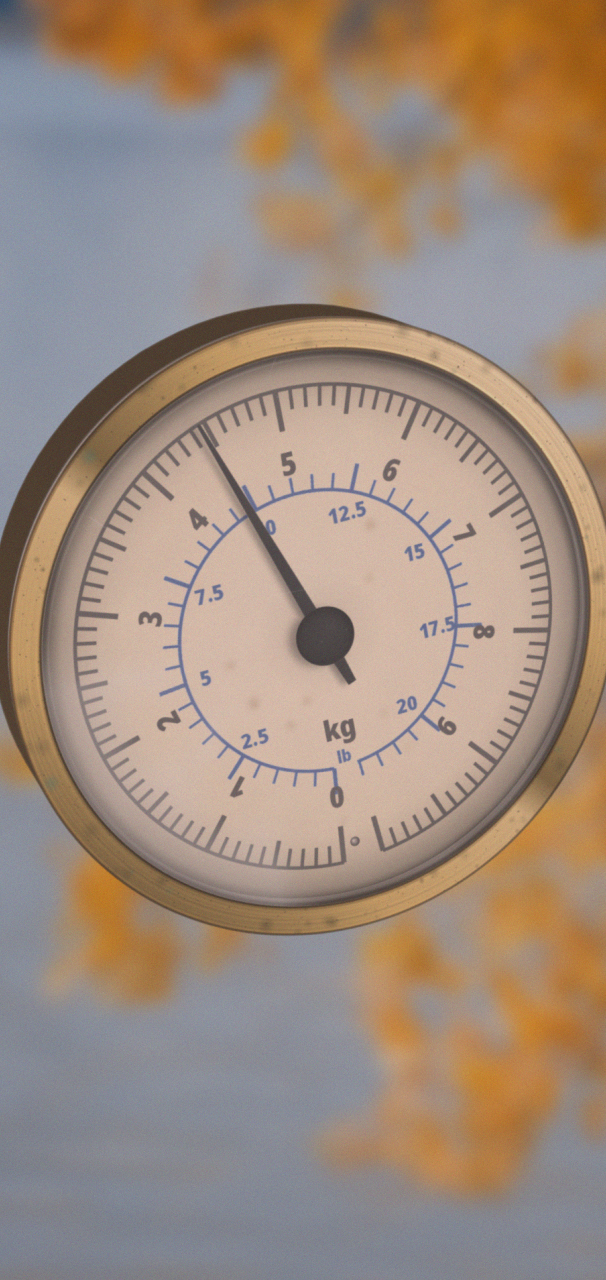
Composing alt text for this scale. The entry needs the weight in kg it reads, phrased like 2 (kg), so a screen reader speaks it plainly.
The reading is 4.45 (kg)
